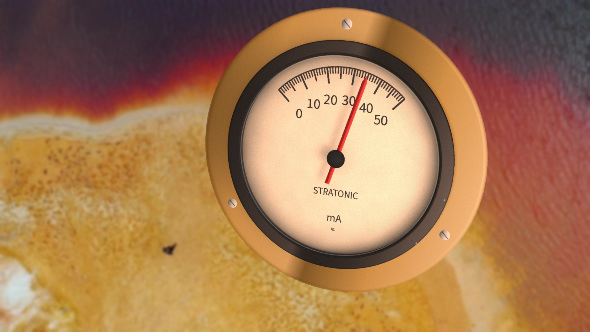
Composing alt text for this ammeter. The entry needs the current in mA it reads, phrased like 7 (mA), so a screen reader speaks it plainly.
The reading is 35 (mA)
